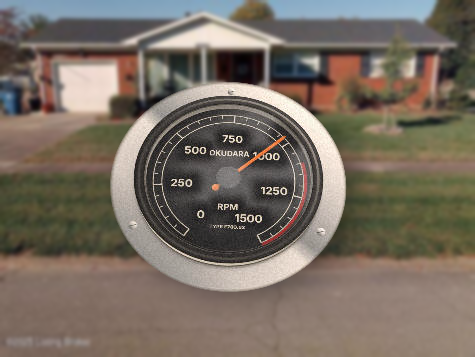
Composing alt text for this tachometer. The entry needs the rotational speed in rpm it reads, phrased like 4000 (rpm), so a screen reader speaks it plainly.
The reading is 975 (rpm)
